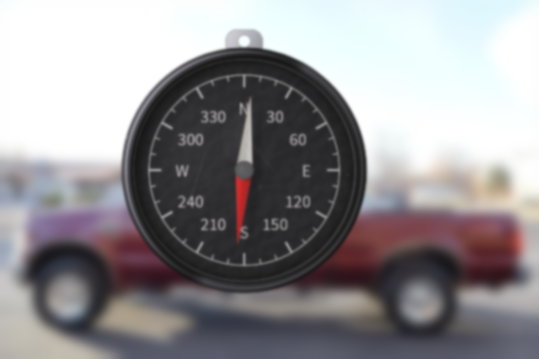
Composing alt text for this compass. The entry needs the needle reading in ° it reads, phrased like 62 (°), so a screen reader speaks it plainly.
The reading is 185 (°)
